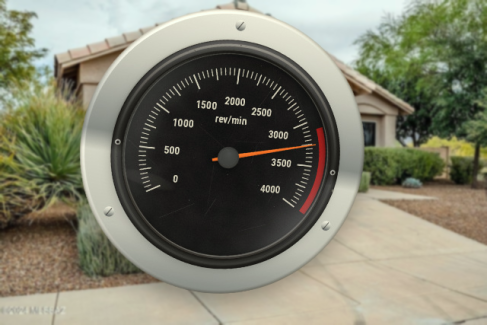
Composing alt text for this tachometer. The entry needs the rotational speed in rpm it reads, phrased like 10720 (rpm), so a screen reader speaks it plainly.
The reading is 3250 (rpm)
